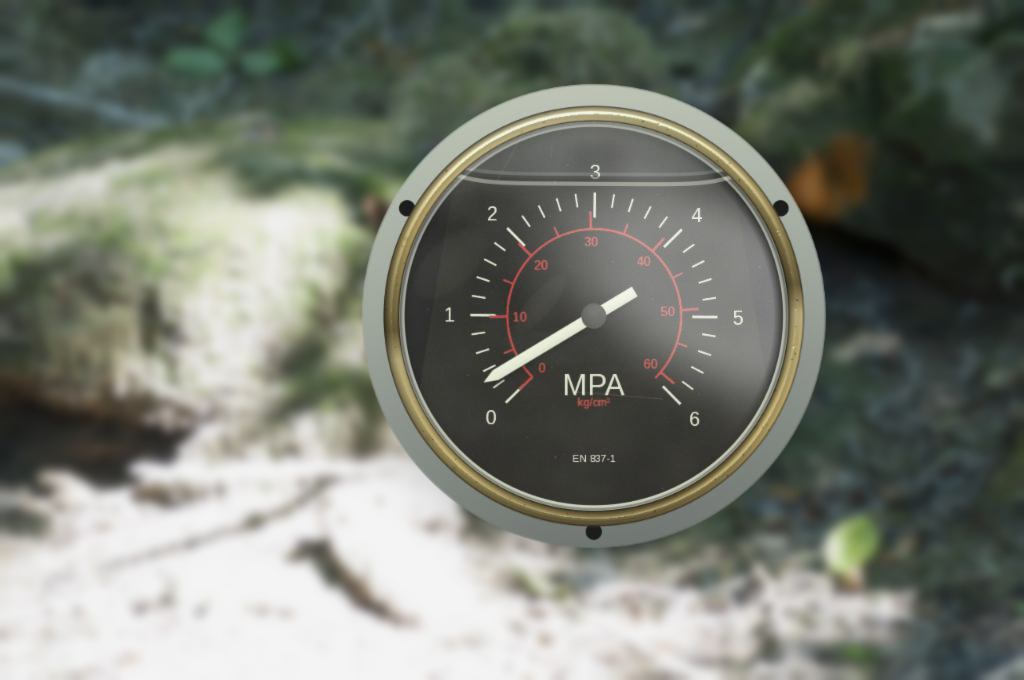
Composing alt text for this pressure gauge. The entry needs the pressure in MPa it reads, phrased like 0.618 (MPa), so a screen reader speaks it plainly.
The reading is 0.3 (MPa)
